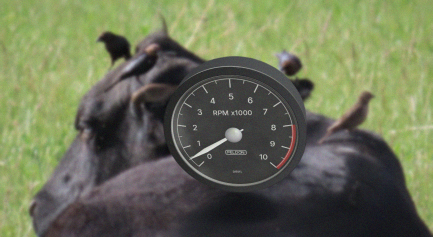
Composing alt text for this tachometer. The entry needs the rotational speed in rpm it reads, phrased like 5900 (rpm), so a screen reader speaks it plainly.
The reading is 500 (rpm)
